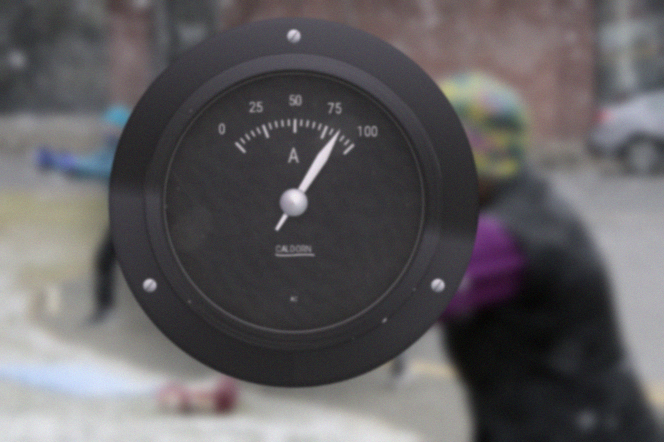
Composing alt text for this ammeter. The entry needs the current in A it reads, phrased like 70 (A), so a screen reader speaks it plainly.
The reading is 85 (A)
